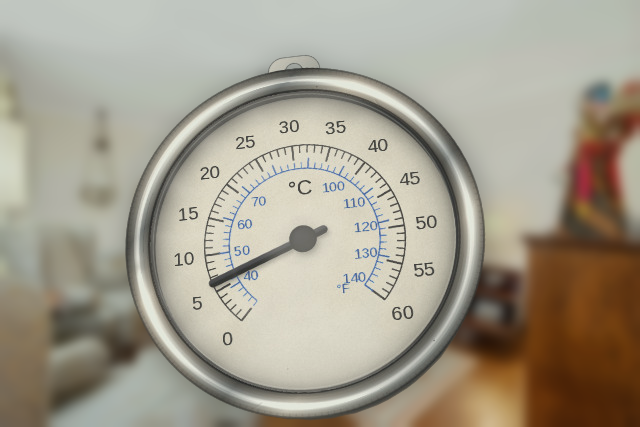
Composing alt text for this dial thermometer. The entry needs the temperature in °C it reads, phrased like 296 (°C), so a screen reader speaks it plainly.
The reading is 6 (°C)
